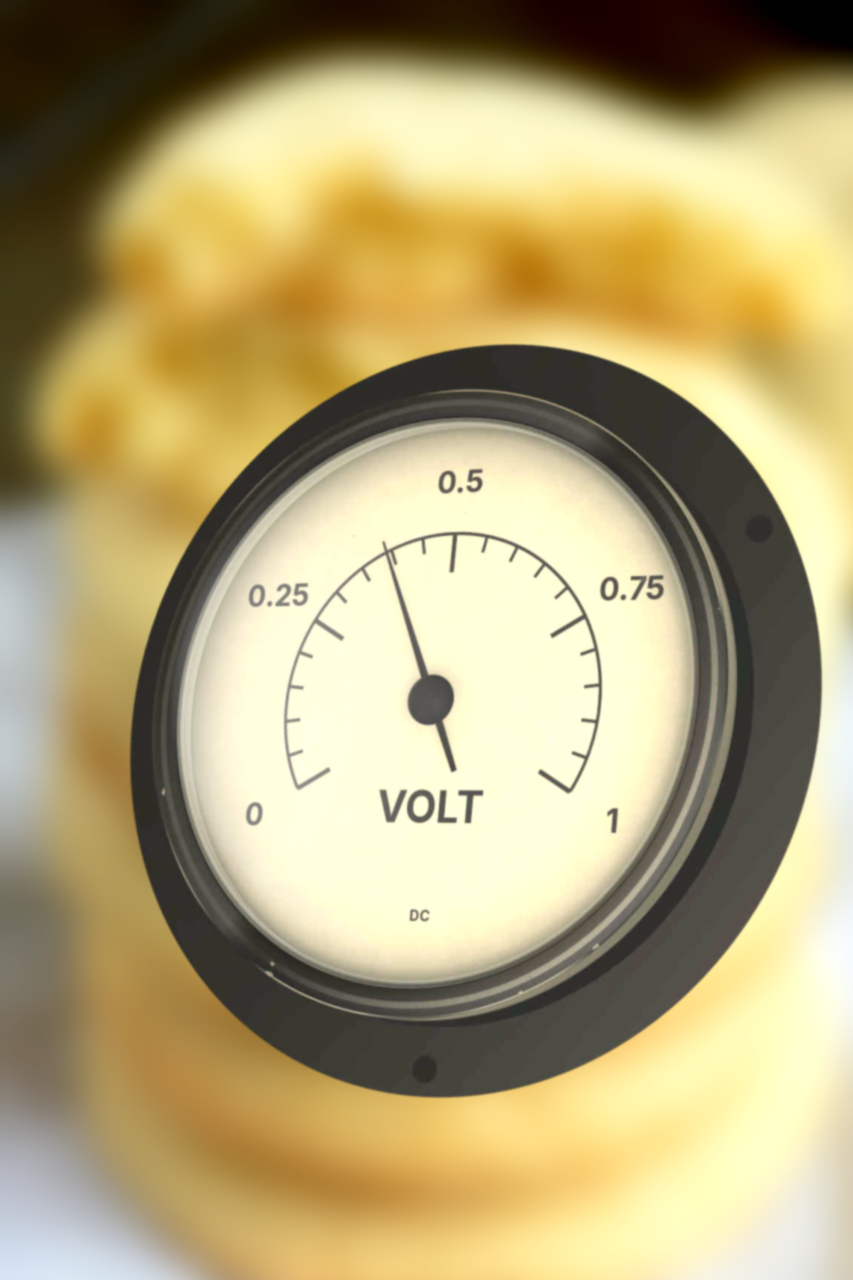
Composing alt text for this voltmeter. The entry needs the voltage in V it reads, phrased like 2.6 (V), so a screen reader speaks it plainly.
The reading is 0.4 (V)
